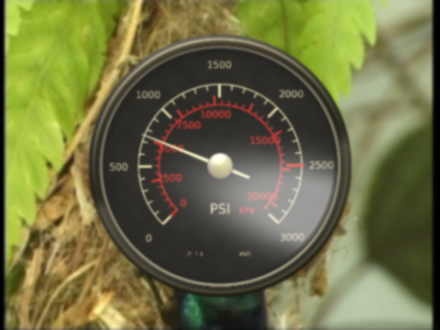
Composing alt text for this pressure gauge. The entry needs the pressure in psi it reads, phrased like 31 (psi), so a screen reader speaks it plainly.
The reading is 750 (psi)
